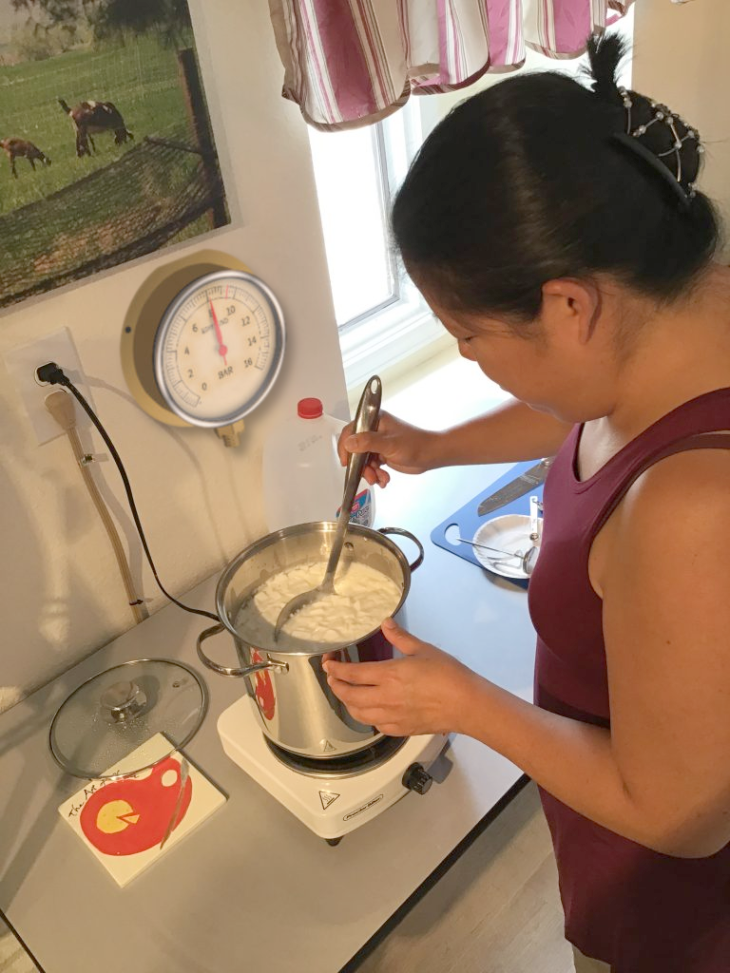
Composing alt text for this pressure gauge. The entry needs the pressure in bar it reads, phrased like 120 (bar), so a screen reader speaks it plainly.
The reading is 8 (bar)
